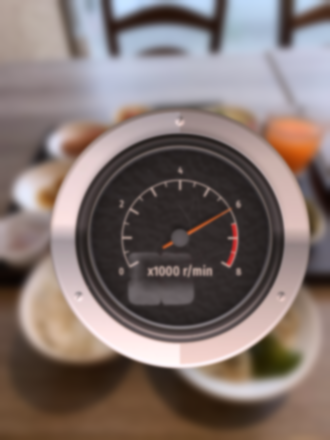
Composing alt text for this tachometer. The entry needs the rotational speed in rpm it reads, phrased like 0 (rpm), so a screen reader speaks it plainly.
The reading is 6000 (rpm)
